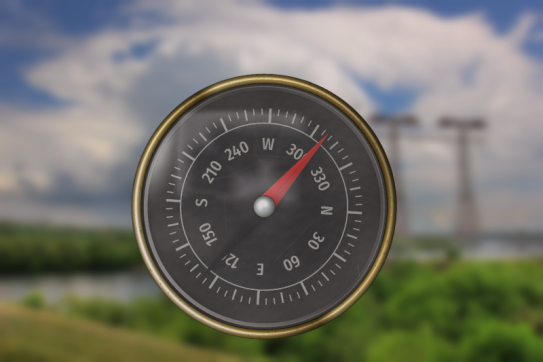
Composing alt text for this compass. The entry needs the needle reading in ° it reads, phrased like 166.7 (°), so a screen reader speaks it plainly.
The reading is 307.5 (°)
